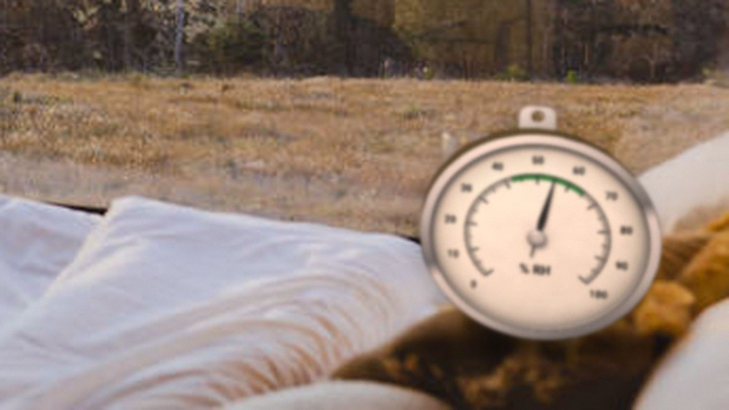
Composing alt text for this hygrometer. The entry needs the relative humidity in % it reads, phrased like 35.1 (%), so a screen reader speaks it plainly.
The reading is 55 (%)
